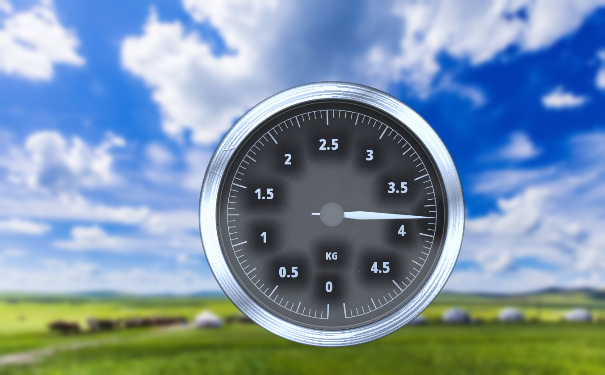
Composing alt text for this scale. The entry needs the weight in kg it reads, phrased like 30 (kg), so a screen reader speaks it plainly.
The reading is 3.85 (kg)
